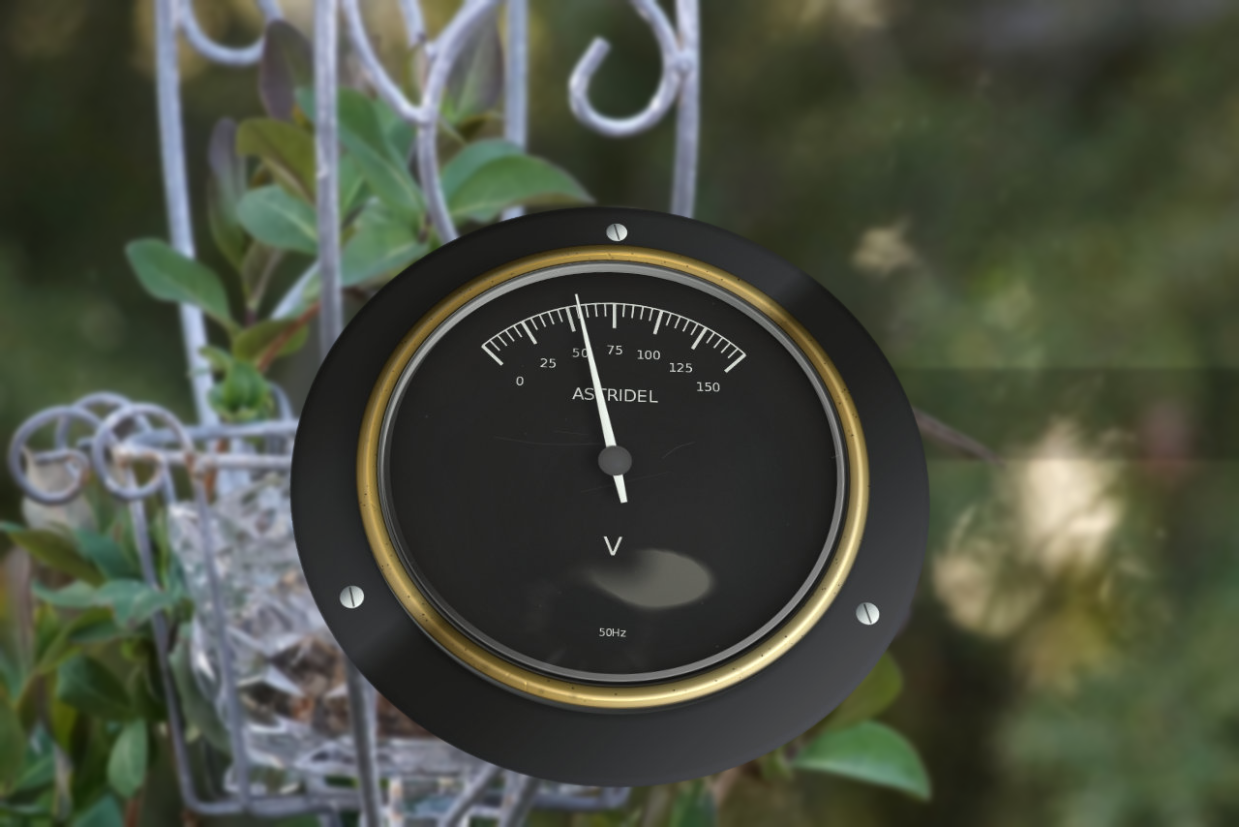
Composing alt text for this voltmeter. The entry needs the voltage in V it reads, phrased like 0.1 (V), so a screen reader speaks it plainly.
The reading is 55 (V)
